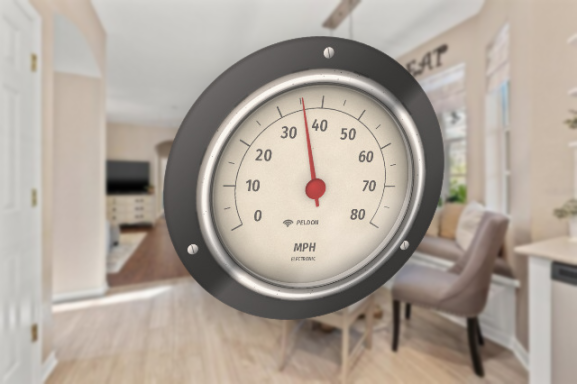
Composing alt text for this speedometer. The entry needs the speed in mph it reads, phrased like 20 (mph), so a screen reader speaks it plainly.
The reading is 35 (mph)
